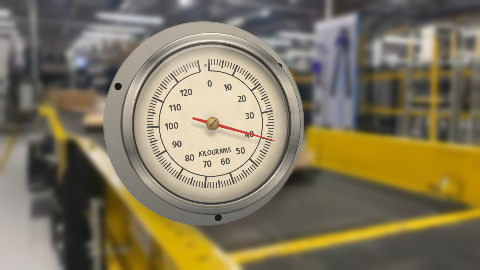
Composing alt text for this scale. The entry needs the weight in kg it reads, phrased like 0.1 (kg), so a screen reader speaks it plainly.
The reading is 40 (kg)
